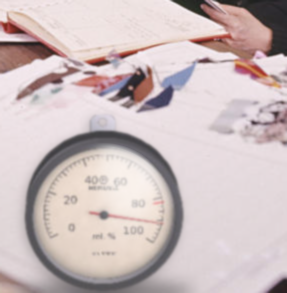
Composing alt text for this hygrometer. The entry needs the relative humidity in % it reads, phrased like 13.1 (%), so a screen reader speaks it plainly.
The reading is 90 (%)
